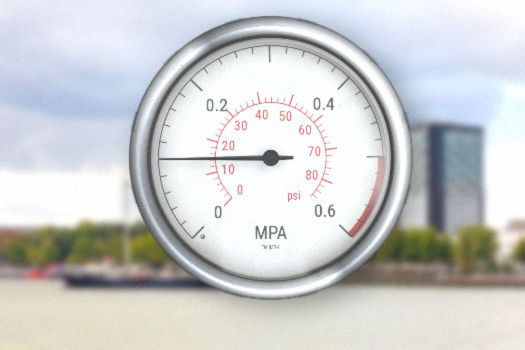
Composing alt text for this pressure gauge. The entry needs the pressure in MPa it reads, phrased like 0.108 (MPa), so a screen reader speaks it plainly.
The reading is 0.1 (MPa)
